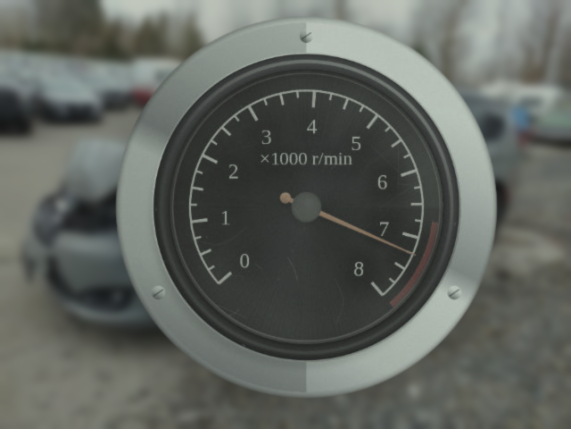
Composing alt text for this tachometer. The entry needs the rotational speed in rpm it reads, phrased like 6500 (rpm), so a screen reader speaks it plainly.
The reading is 7250 (rpm)
